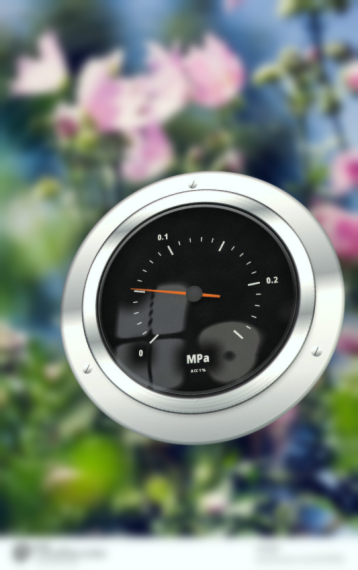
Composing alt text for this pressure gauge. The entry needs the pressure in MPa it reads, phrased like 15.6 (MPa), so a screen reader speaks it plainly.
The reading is 0.05 (MPa)
